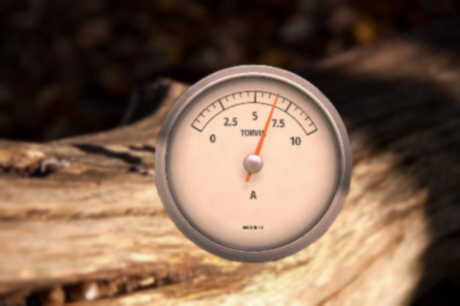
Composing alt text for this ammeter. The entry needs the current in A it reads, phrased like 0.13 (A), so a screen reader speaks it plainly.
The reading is 6.5 (A)
